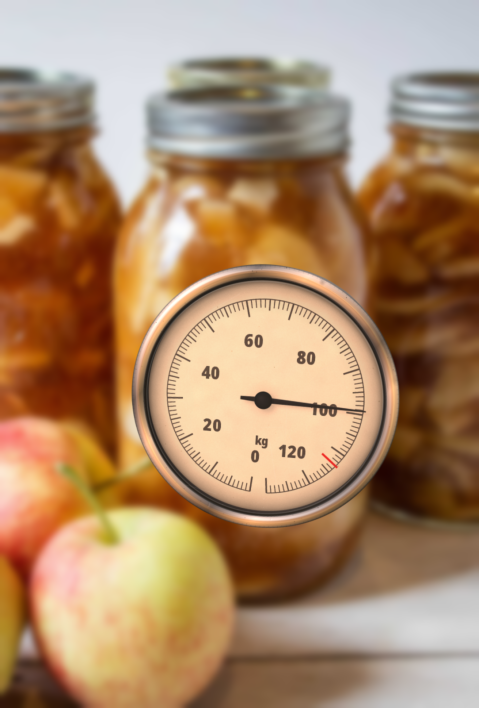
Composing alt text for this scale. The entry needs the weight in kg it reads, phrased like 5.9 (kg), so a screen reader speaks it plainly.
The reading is 99 (kg)
